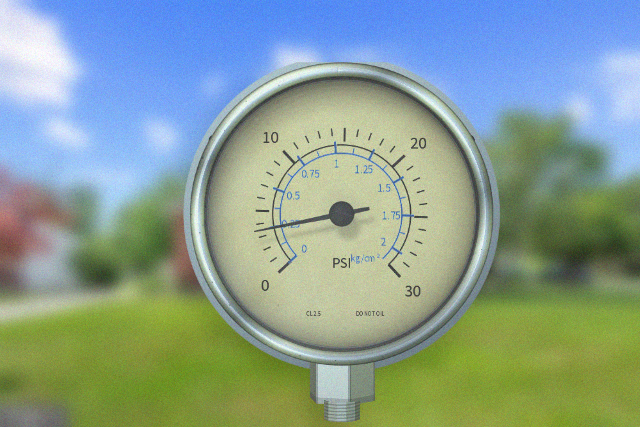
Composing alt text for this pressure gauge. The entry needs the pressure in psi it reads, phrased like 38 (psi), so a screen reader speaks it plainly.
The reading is 3.5 (psi)
